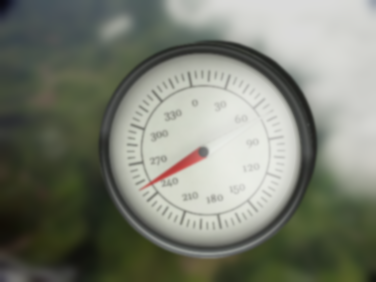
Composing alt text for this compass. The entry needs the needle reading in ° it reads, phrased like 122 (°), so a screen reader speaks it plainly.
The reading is 250 (°)
